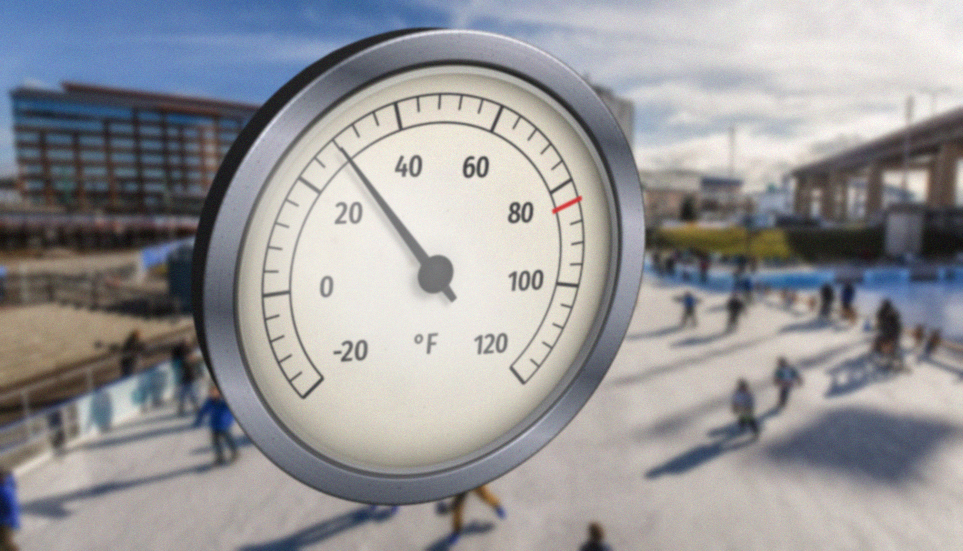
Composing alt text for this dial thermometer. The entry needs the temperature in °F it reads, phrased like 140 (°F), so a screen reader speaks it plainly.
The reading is 28 (°F)
